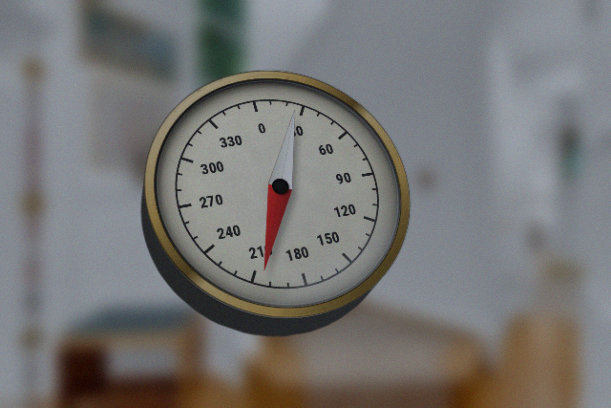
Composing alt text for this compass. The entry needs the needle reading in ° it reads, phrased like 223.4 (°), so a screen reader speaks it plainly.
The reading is 205 (°)
